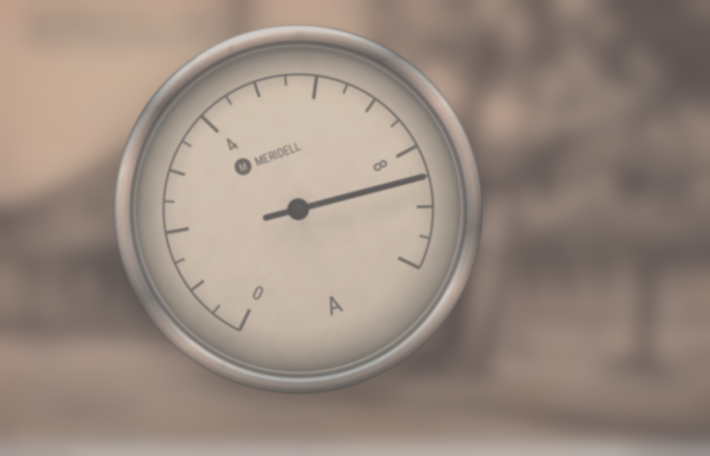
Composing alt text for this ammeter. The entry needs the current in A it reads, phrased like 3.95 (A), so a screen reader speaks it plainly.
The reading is 8.5 (A)
